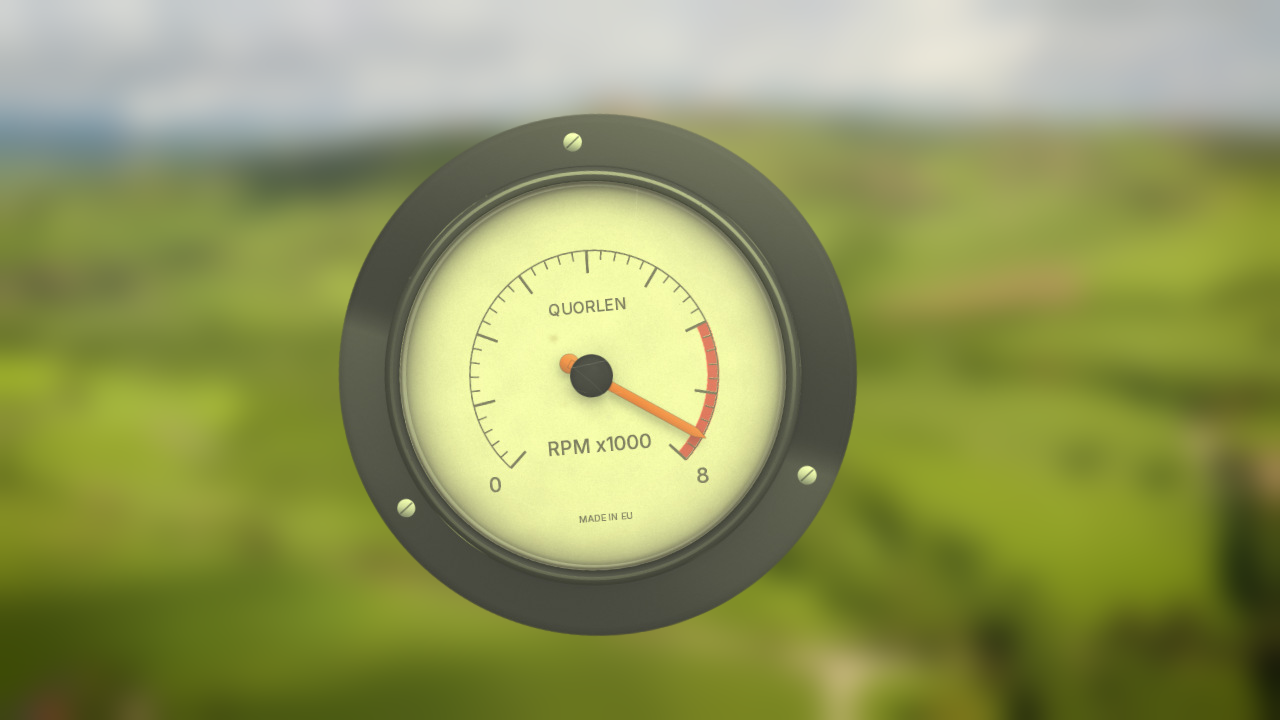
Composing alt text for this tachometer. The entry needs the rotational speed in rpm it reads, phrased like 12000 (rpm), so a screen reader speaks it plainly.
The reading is 7600 (rpm)
